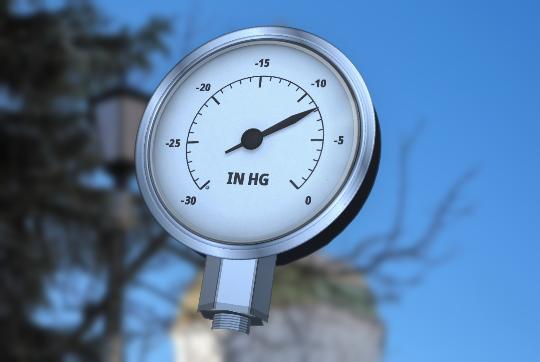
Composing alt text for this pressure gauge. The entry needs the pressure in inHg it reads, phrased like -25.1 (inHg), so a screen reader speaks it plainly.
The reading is -8 (inHg)
